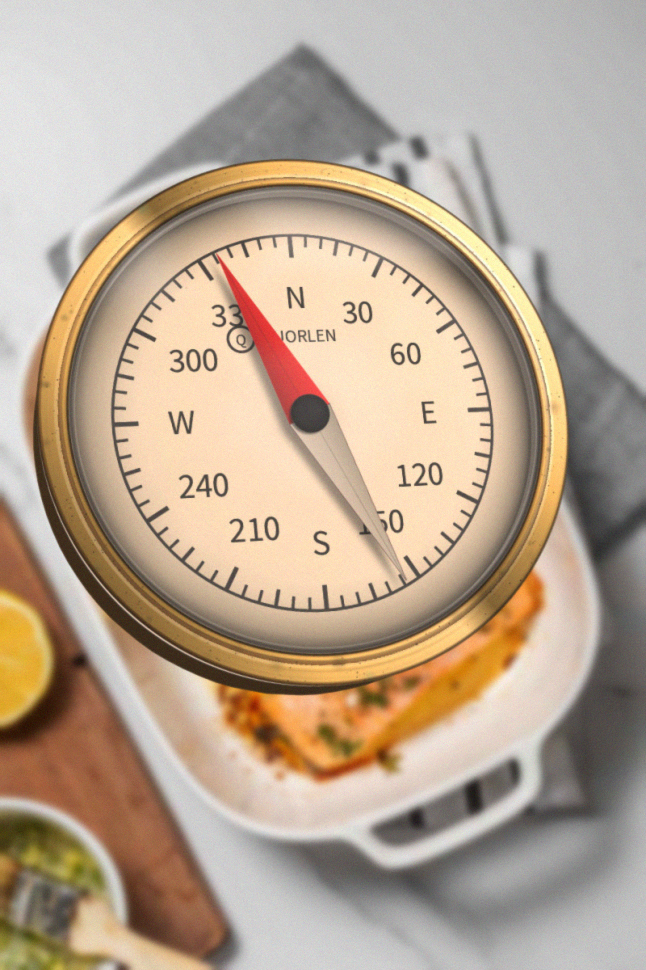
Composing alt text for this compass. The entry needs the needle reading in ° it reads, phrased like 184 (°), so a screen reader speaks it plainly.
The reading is 335 (°)
